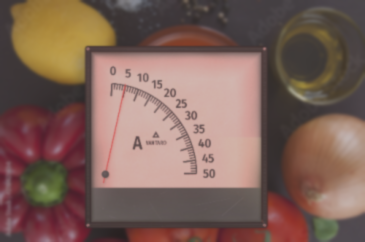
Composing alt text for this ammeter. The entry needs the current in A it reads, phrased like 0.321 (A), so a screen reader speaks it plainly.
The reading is 5 (A)
